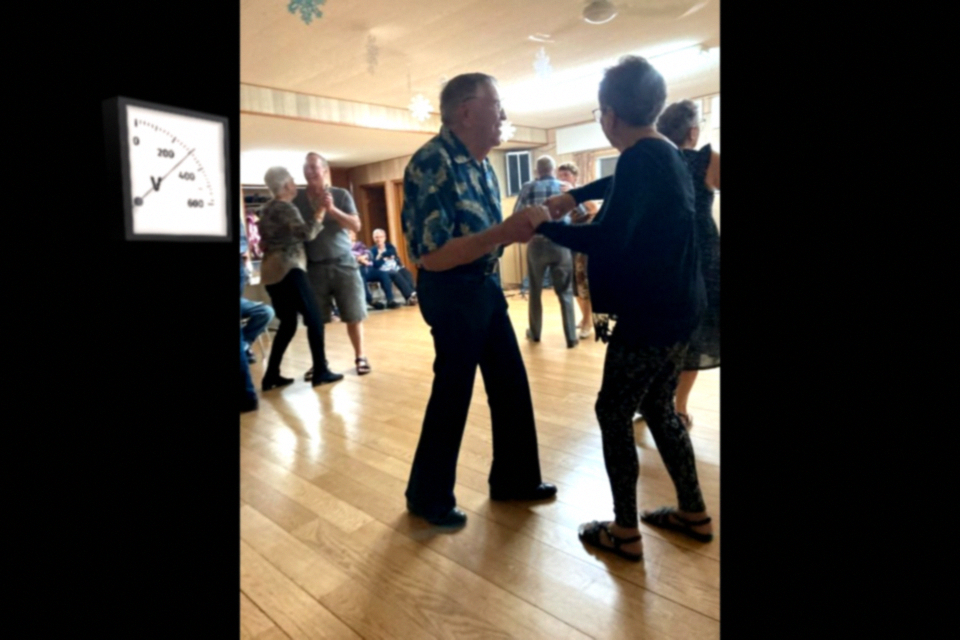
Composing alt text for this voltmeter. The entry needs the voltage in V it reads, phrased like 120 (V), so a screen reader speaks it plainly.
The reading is 300 (V)
